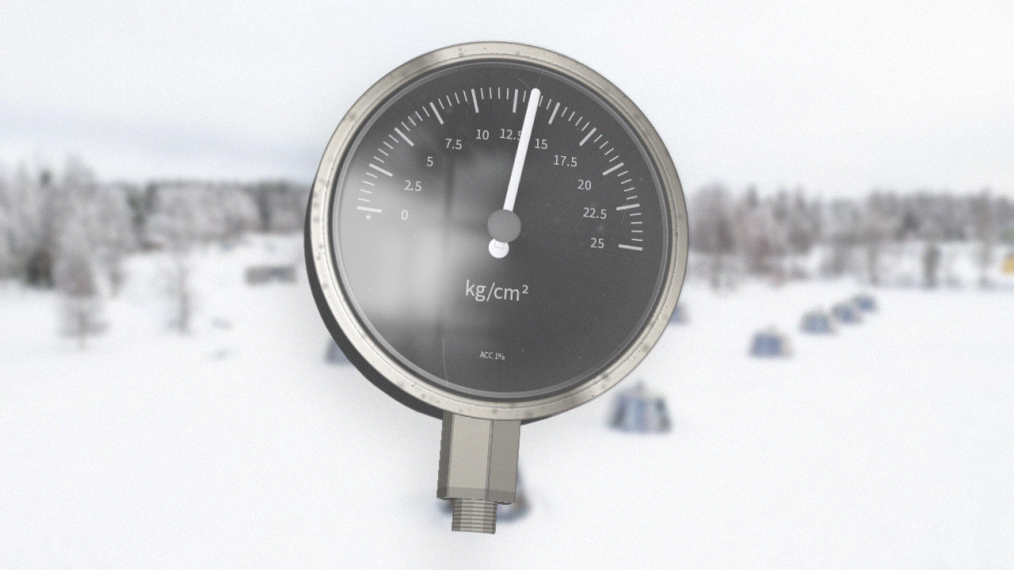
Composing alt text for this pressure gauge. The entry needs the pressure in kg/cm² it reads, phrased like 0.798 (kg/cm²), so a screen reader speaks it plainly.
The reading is 13.5 (kg/cm²)
